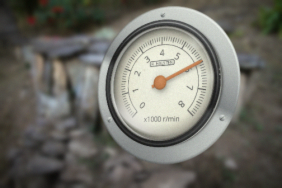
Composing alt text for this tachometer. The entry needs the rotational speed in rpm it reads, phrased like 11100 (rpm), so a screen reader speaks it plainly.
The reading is 6000 (rpm)
